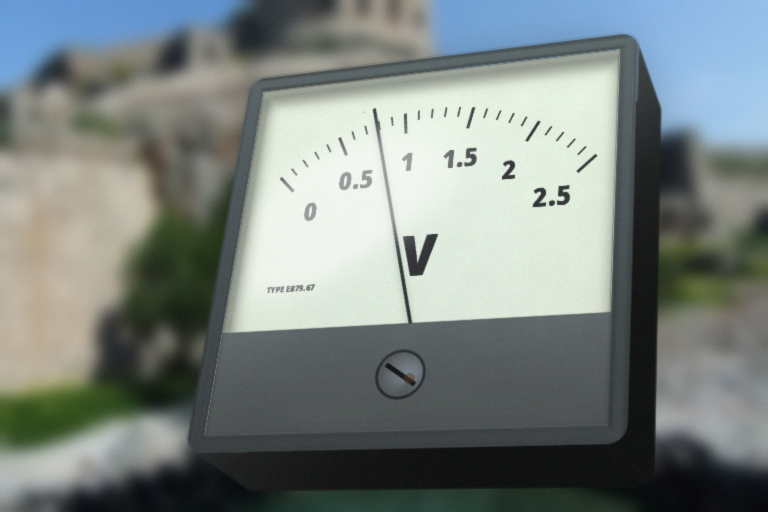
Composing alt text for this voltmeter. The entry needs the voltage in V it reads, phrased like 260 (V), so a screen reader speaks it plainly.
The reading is 0.8 (V)
